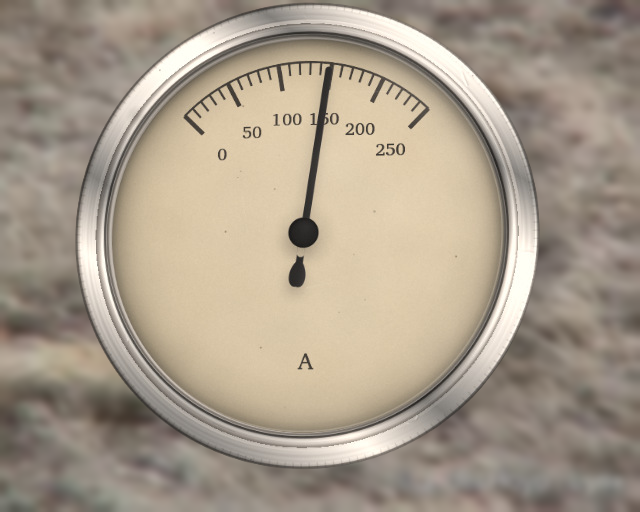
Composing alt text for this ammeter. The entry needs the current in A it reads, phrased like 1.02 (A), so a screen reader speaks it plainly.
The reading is 150 (A)
